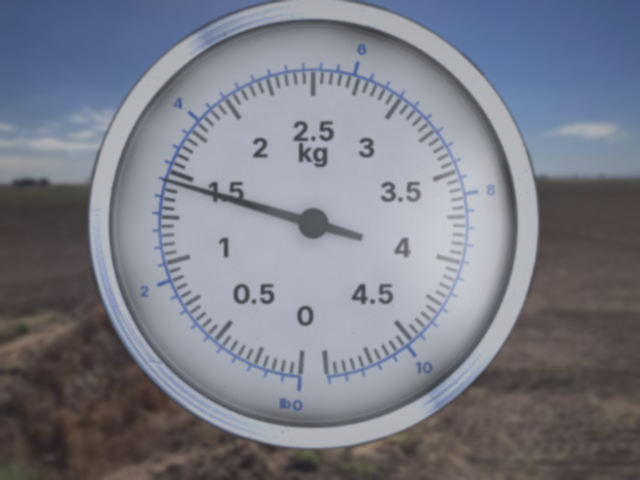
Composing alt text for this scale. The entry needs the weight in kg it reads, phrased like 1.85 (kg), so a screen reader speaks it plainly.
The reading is 1.45 (kg)
